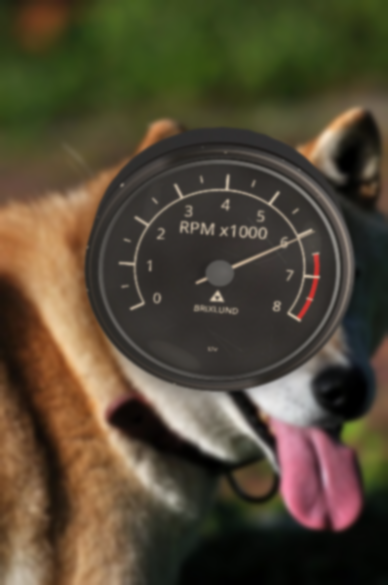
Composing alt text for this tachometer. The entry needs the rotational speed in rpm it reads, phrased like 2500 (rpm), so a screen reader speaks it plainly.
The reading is 6000 (rpm)
